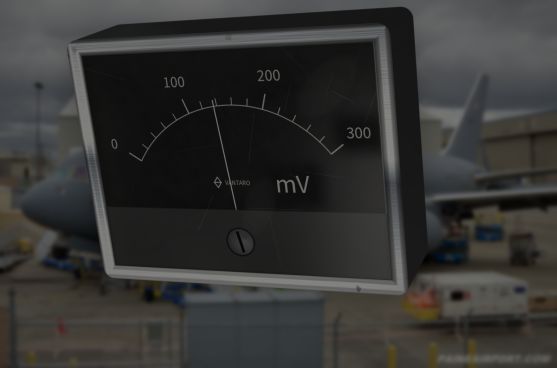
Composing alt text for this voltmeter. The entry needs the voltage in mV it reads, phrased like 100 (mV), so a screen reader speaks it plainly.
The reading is 140 (mV)
